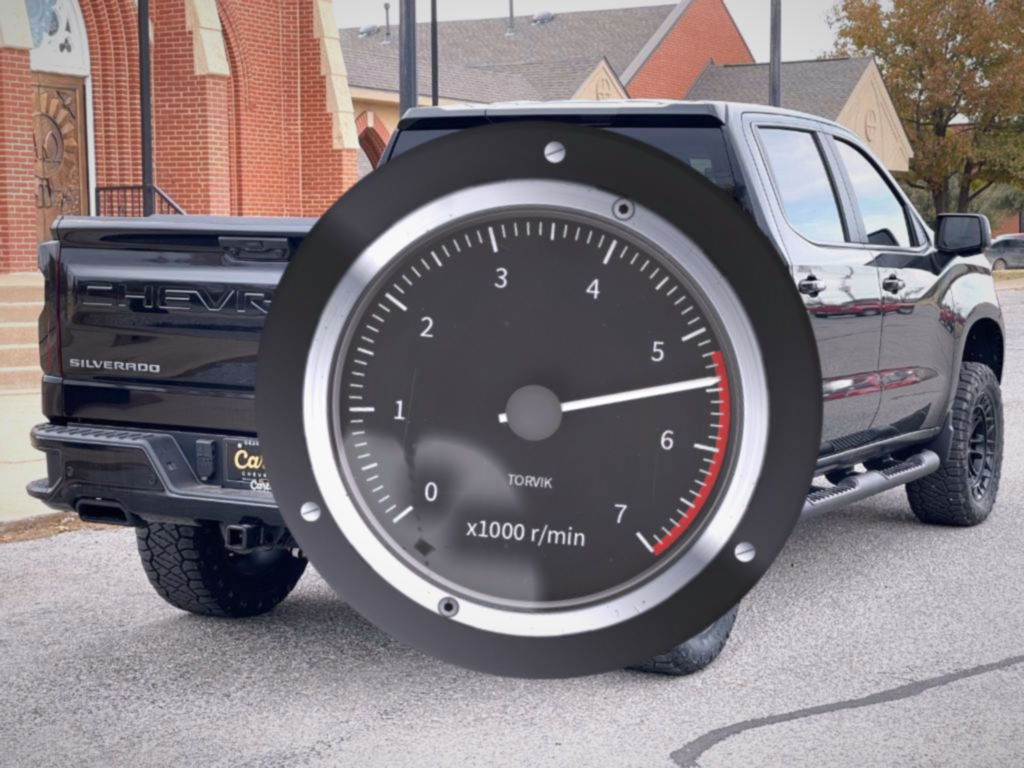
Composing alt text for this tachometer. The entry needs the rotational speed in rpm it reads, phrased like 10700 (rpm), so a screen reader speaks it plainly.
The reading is 5400 (rpm)
